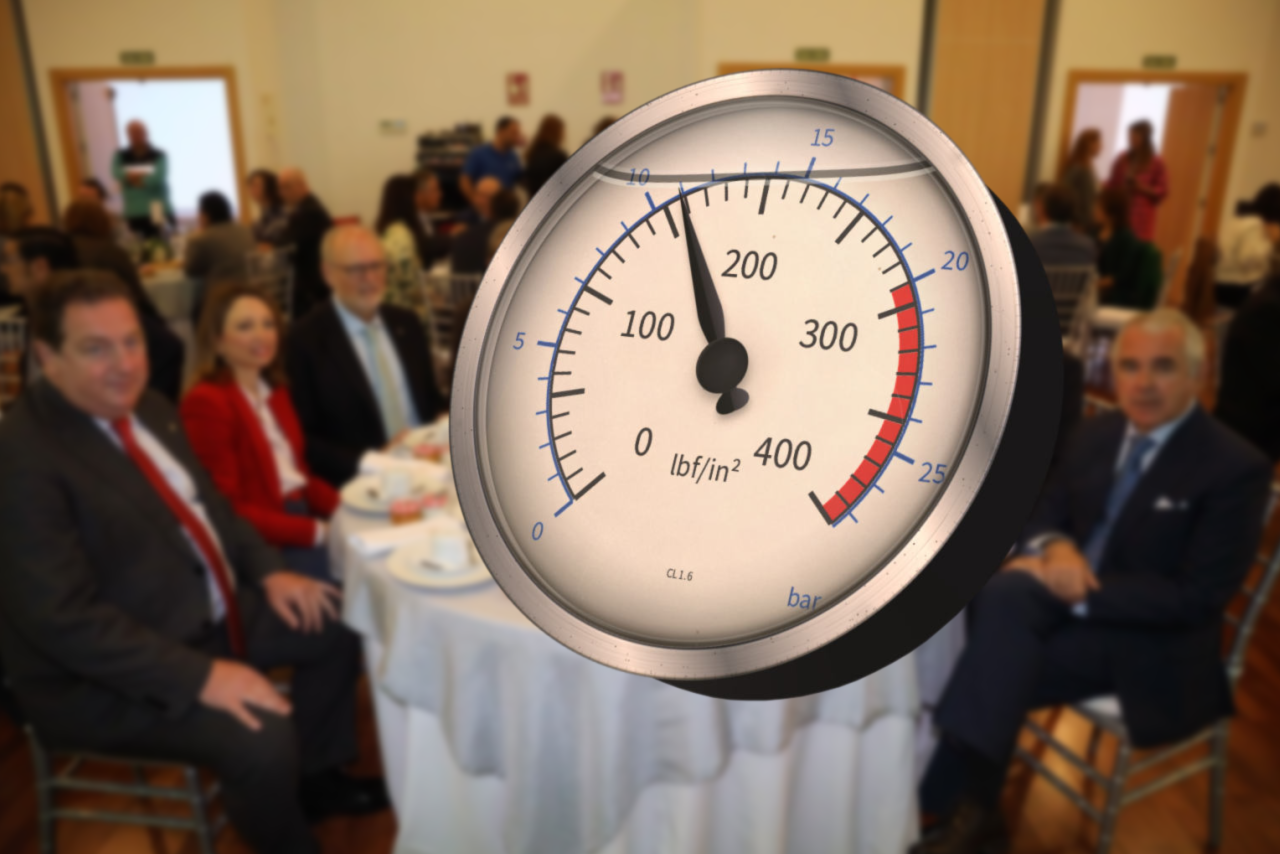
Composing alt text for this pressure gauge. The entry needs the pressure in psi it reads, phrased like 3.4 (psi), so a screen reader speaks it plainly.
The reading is 160 (psi)
